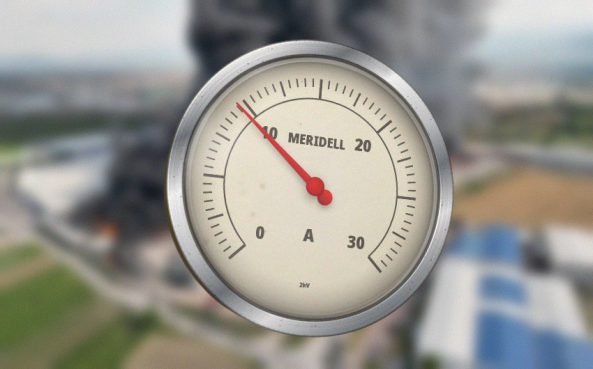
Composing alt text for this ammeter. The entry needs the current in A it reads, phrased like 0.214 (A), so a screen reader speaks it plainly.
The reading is 9.5 (A)
